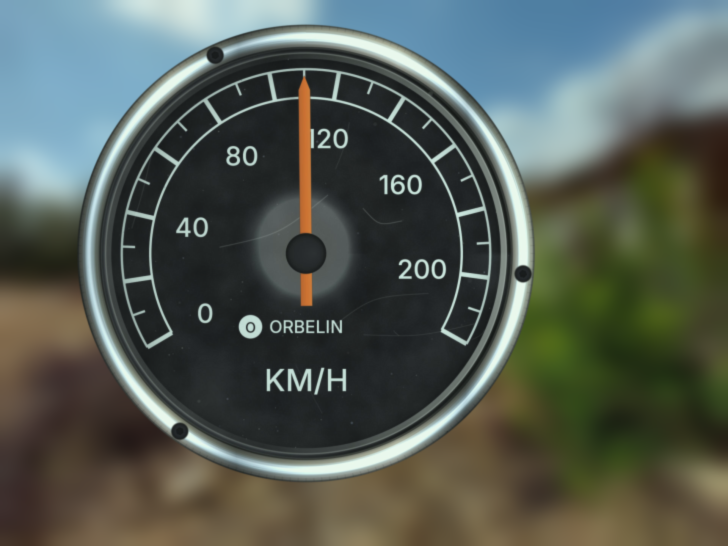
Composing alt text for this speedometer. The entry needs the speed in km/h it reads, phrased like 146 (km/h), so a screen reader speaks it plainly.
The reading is 110 (km/h)
